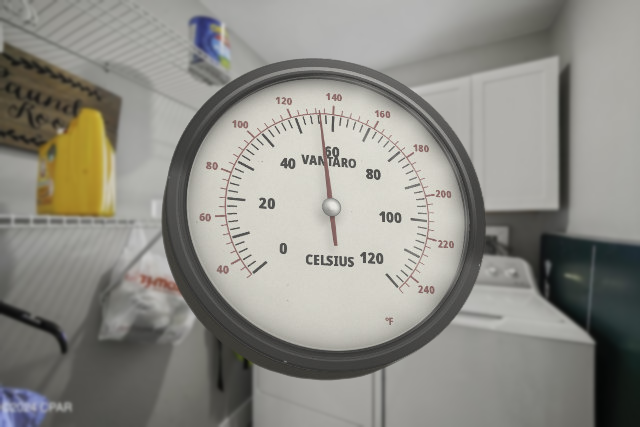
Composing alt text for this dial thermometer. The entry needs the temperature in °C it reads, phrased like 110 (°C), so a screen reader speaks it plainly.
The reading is 56 (°C)
